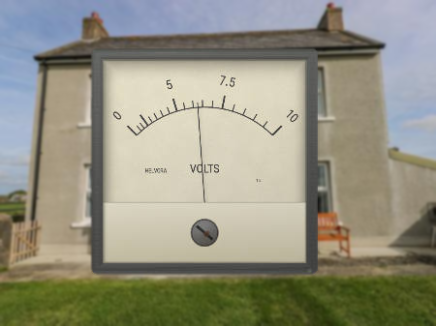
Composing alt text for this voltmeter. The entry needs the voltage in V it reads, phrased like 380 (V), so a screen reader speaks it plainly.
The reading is 6.25 (V)
